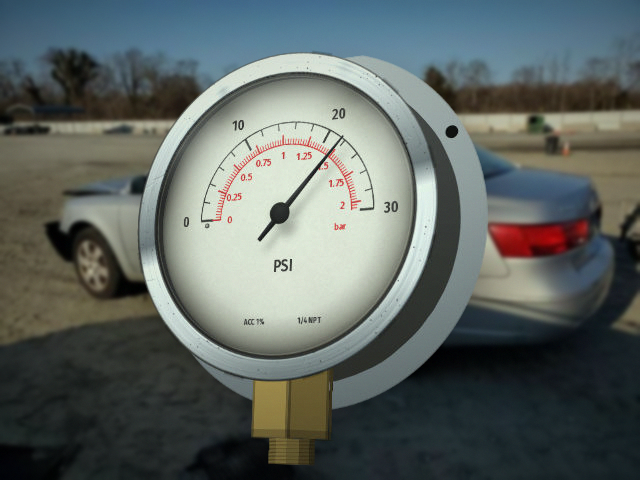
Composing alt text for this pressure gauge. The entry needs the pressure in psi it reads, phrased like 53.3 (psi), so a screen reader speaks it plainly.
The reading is 22 (psi)
